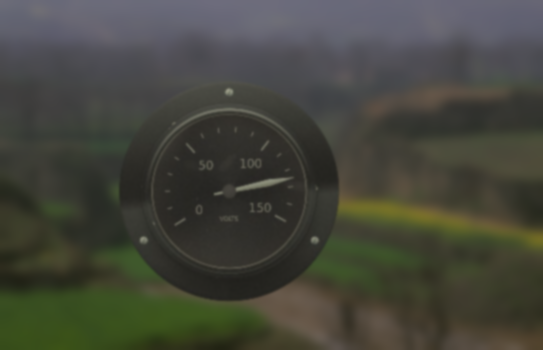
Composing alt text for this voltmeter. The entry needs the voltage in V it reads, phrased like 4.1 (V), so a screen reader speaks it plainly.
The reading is 125 (V)
